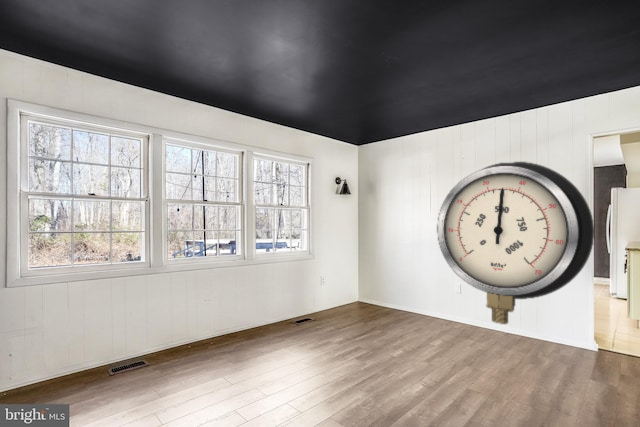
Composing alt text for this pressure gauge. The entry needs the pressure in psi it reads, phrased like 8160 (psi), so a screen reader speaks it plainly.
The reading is 500 (psi)
